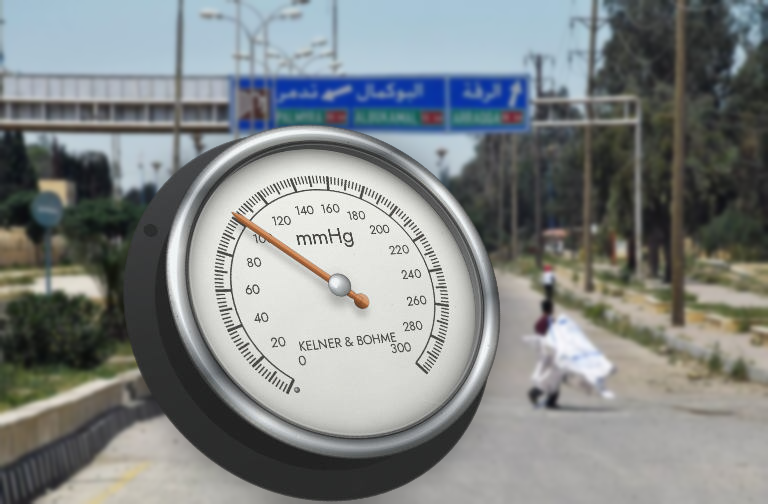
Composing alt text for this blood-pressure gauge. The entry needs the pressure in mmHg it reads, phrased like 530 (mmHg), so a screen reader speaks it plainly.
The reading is 100 (mmHg)
